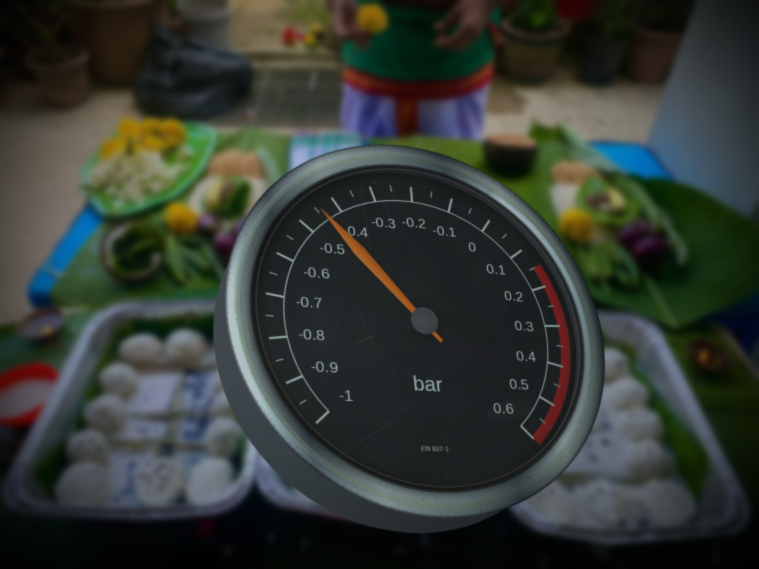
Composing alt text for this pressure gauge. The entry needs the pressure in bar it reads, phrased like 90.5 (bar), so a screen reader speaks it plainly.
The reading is -0.45 (bar)
